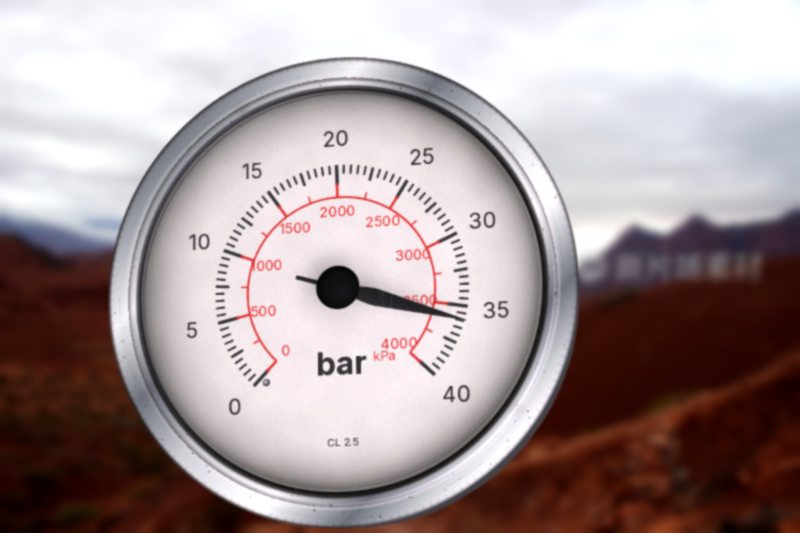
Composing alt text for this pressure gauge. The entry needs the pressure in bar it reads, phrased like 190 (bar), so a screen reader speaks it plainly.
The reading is 36 (bar)
